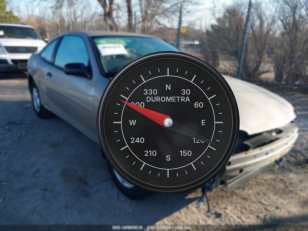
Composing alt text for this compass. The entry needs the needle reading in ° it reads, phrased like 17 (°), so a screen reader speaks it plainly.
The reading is 295 (°)
